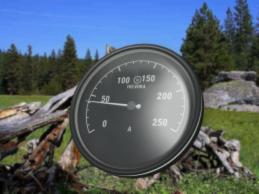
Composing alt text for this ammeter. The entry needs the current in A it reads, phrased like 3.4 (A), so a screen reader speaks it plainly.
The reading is 40 (A)
